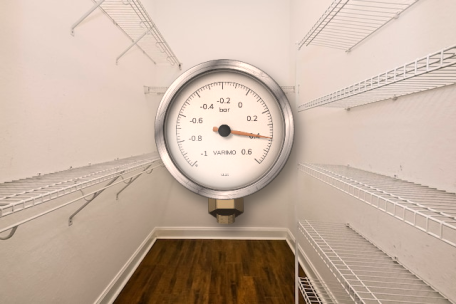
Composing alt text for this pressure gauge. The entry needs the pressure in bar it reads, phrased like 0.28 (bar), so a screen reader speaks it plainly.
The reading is 0.4 (bar)
